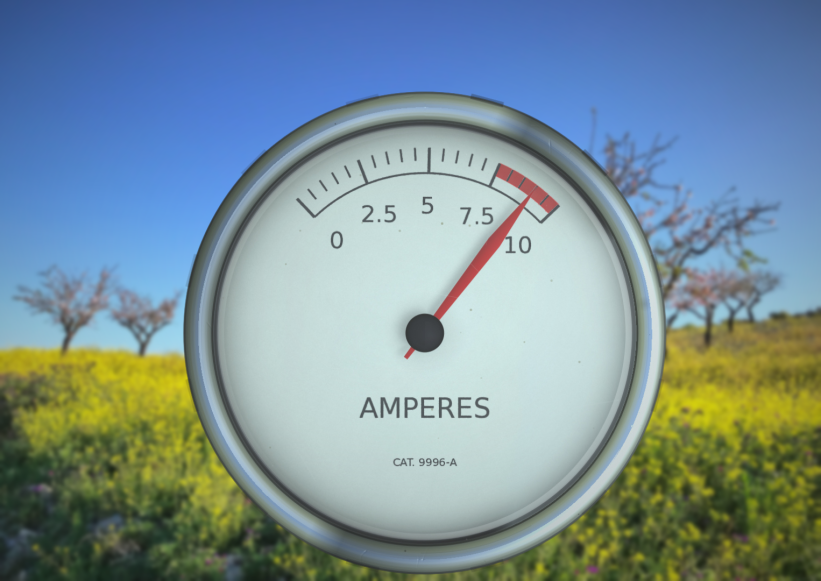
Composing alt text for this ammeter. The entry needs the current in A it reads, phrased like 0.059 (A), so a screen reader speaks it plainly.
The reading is 9 (A)
